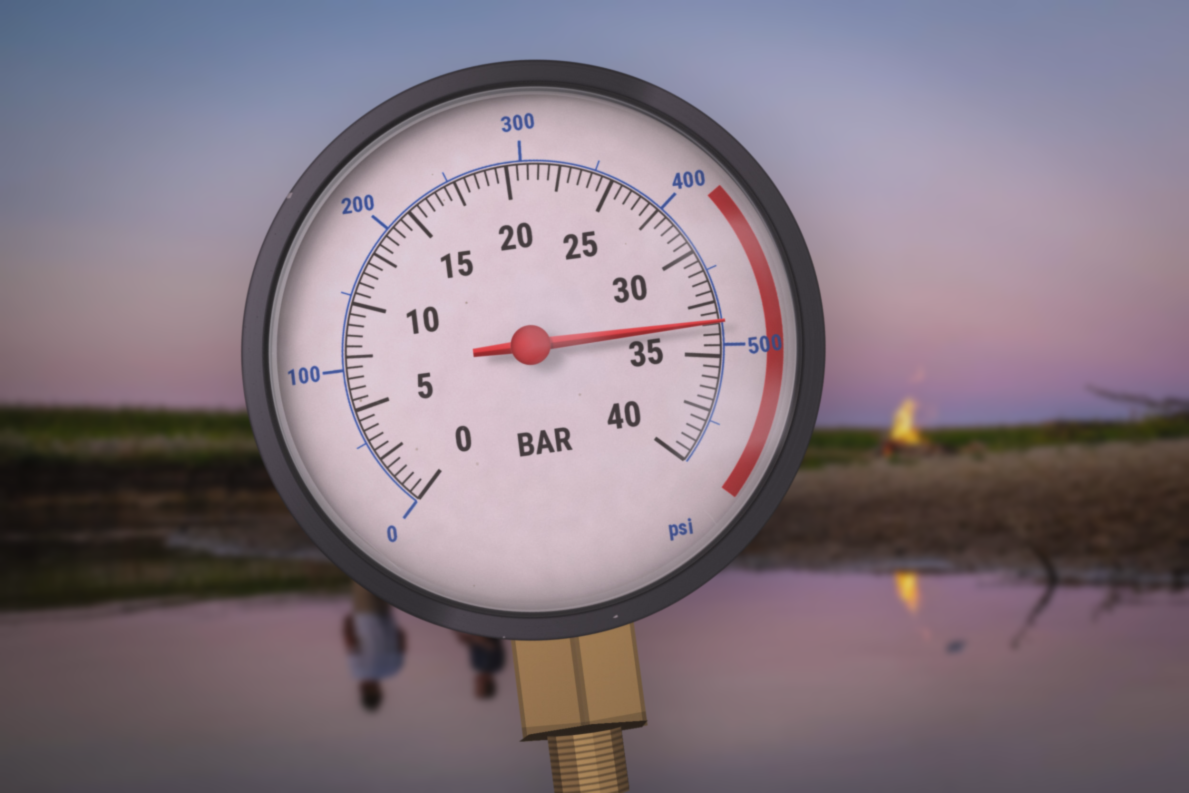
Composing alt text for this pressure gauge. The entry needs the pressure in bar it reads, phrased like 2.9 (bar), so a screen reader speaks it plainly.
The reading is 33.5 (bar)
